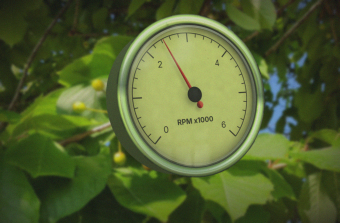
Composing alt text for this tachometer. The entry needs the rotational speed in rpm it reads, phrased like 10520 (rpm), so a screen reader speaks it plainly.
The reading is 2400 (rpm)
